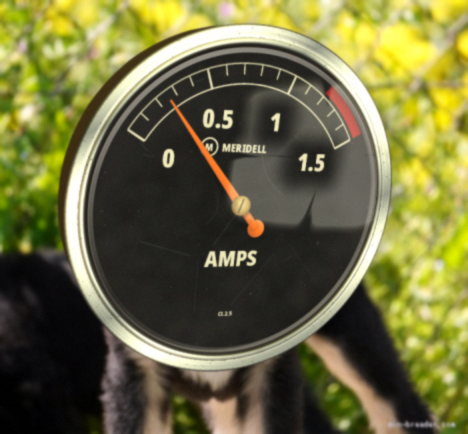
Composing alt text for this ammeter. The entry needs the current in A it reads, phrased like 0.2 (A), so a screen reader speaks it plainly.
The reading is 0.25 (A)
